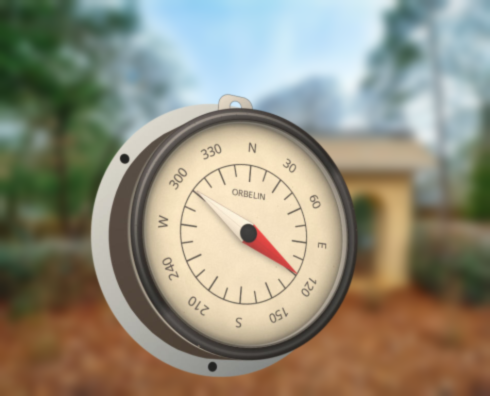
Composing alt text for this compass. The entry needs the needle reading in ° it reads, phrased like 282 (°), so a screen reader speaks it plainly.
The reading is 120 (°)
